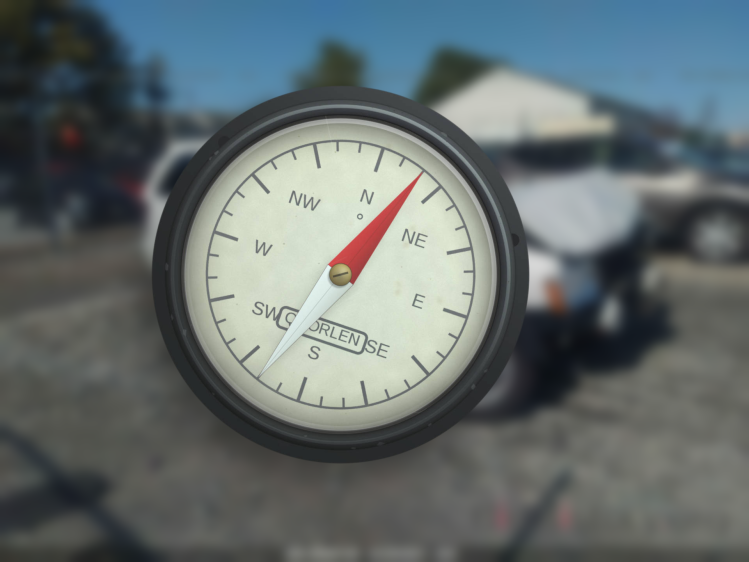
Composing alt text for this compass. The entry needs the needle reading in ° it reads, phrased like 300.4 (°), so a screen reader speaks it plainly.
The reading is 20 (°)
